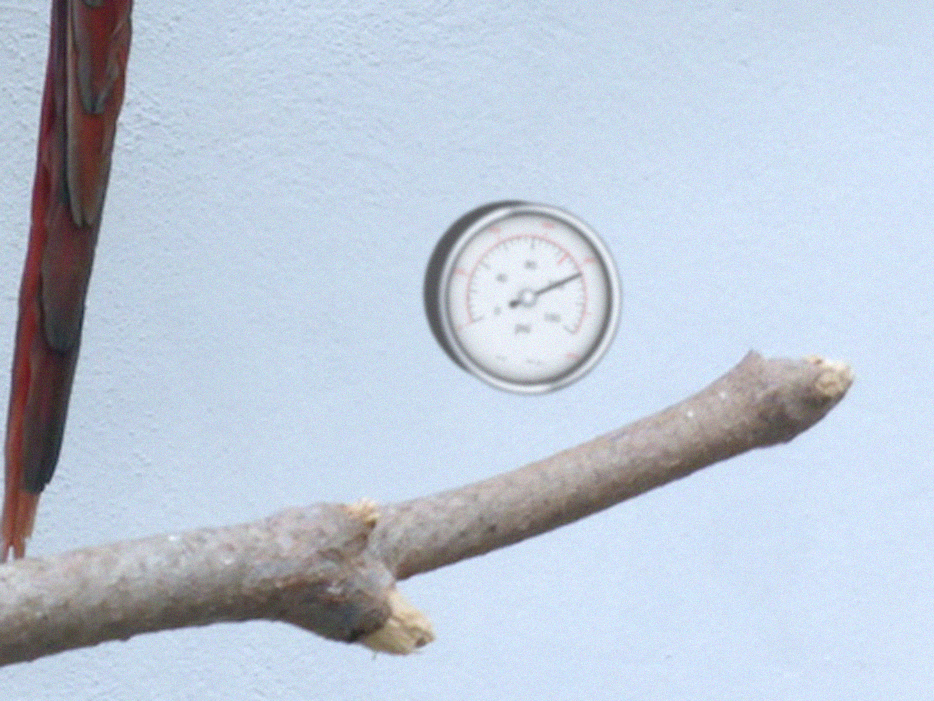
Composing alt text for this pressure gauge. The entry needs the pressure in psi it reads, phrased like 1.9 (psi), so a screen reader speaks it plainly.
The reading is 120 (psi)
